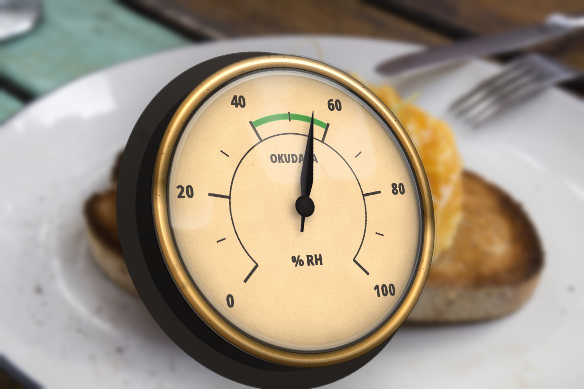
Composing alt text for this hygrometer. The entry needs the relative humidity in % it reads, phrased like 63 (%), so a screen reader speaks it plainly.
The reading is 55 (%)
